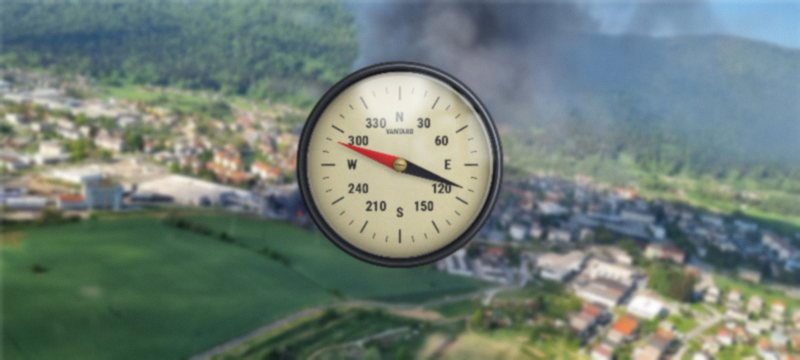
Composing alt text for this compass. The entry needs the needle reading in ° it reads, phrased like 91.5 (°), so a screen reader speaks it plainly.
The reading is 290 (°)
